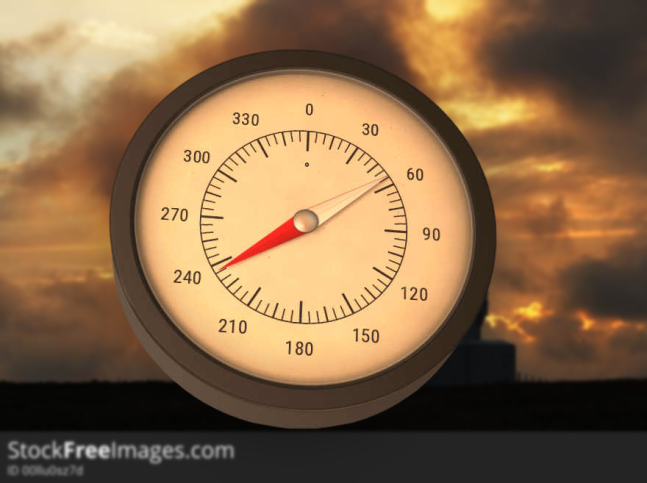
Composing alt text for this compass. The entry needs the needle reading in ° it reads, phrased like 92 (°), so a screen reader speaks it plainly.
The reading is 235 (°)
